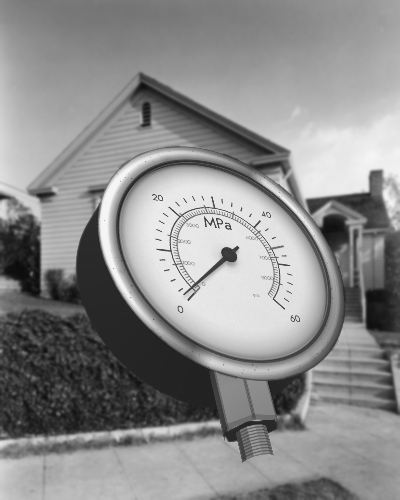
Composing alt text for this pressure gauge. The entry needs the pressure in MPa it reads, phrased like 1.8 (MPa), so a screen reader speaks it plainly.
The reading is 1 (MPa)
